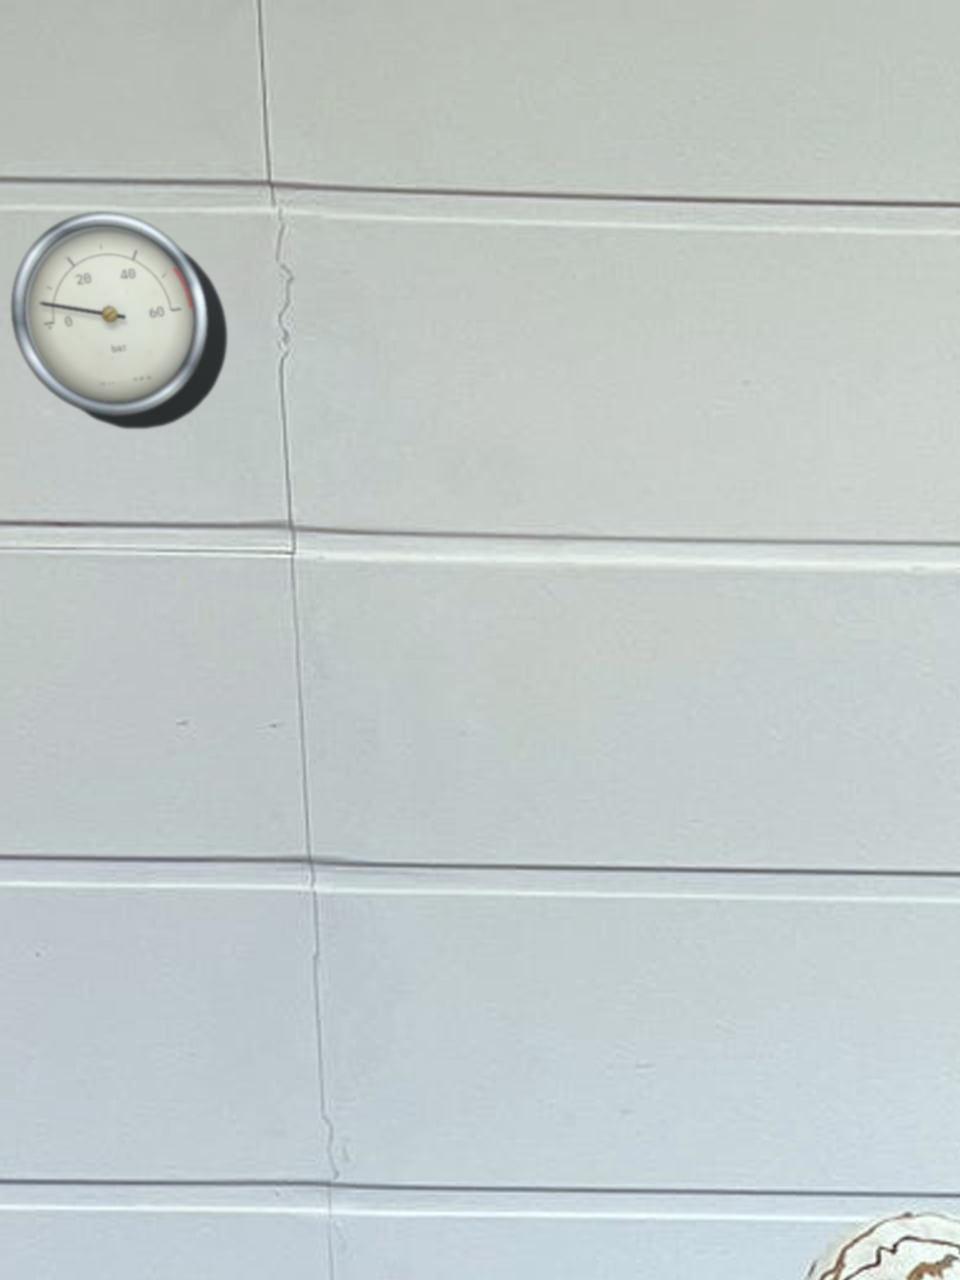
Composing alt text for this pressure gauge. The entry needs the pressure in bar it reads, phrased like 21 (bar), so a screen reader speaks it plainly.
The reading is 5 (bar)
